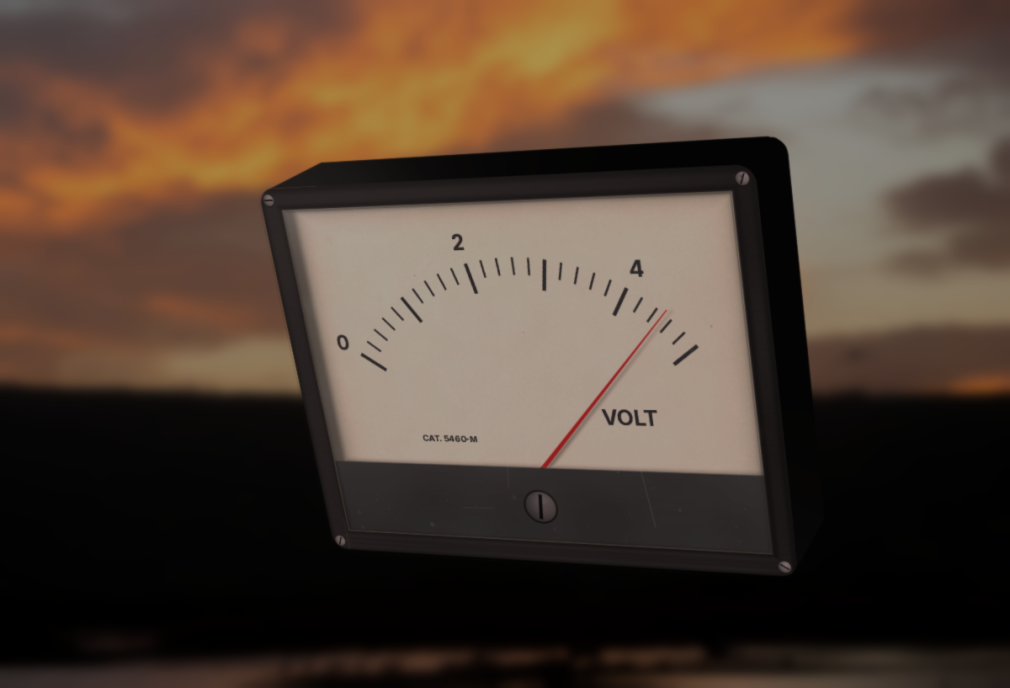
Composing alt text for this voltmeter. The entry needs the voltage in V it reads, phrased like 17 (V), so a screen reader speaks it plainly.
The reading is 4.5 (V)
